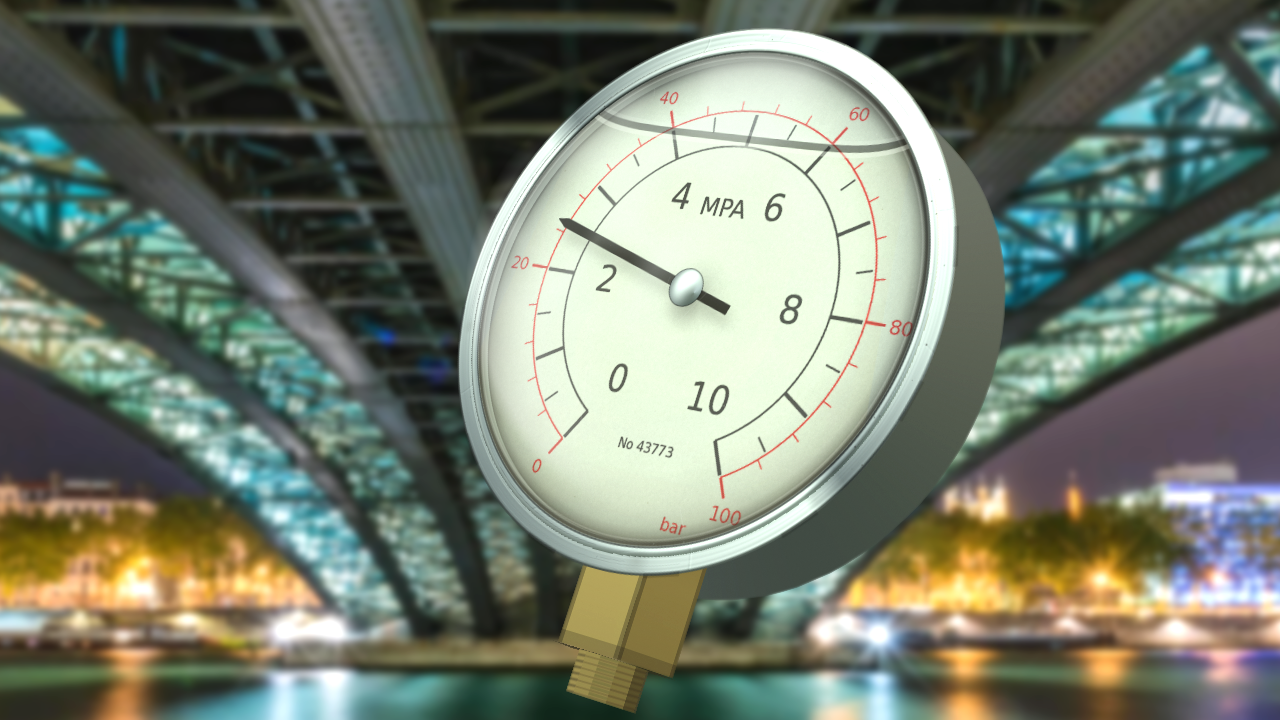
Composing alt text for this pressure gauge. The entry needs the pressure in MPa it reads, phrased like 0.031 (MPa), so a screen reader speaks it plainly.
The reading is 2.5 (MPa)
